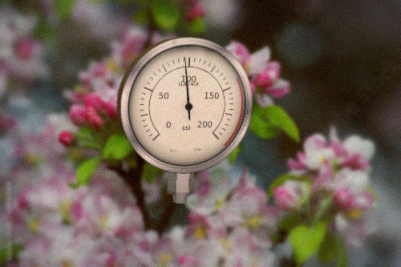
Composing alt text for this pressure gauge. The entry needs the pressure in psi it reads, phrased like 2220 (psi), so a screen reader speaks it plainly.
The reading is 95 (psi)
